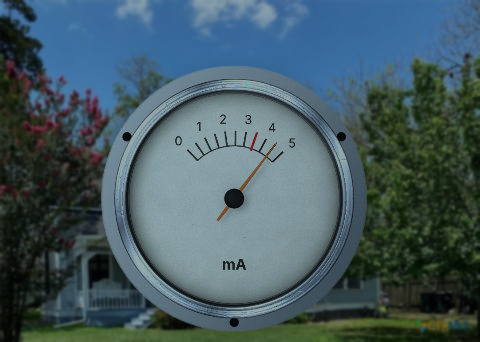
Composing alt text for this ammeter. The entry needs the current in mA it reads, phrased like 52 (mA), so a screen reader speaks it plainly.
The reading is 4.5 (mA)
